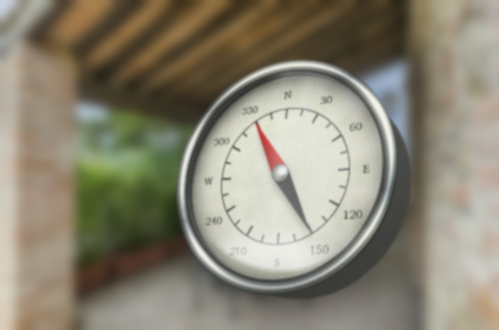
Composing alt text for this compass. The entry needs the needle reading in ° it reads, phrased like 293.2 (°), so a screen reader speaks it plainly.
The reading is 330 (°)
